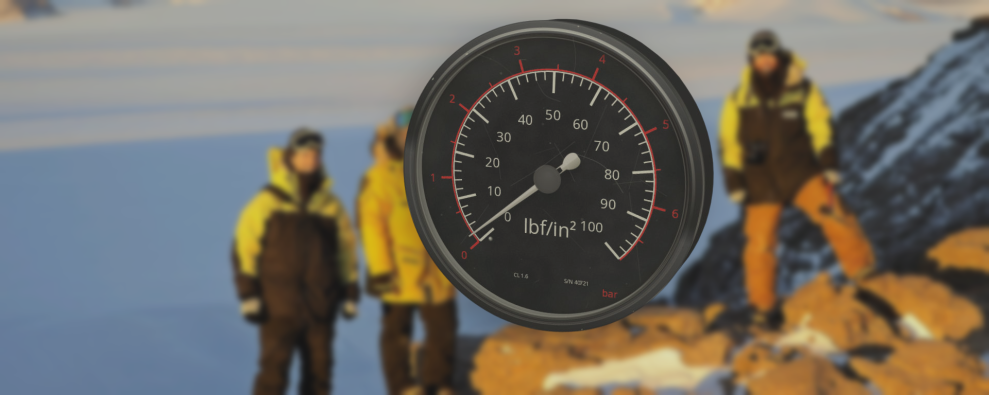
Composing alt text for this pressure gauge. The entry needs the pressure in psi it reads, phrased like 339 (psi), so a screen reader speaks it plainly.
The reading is 2 (psi)
